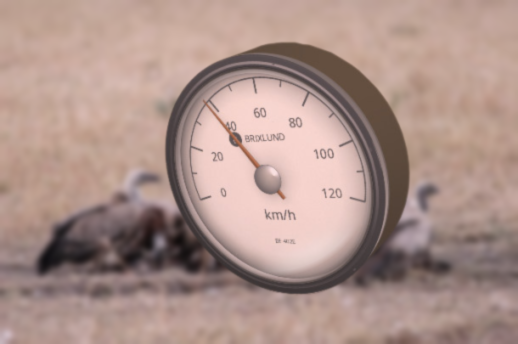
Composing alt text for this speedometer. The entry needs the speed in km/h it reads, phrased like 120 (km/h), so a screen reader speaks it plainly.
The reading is 40 (km/h)
